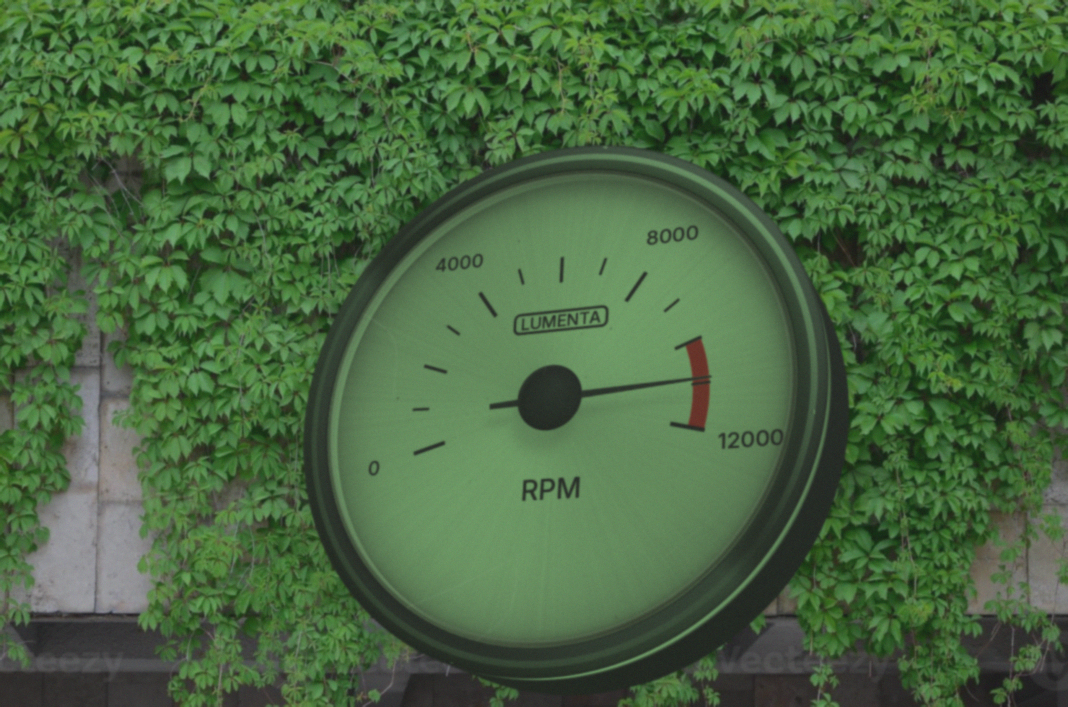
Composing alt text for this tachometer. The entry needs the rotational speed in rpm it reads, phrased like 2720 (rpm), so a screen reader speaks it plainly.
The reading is 11000 (rpm)
